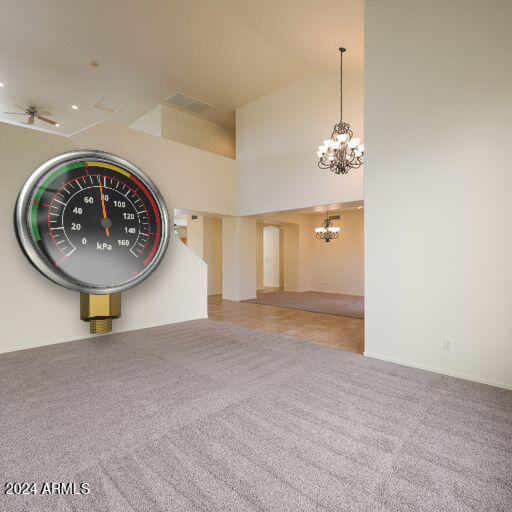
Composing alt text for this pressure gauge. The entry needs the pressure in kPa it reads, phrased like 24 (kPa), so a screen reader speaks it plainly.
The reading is 75 (kPa)
